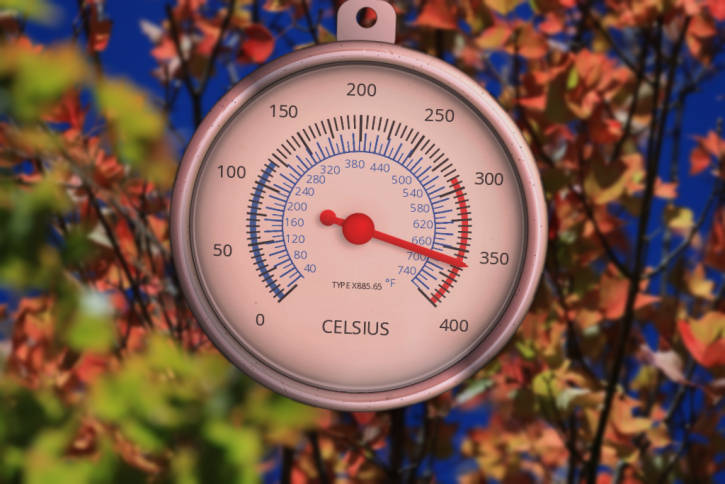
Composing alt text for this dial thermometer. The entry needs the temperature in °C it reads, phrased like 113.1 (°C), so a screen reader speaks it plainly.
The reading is 360 (°C)
